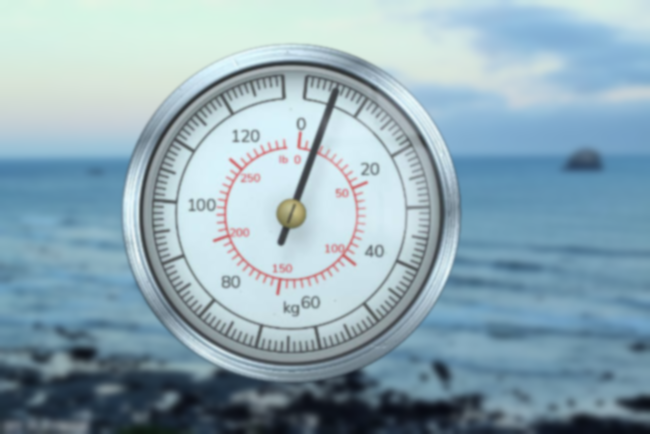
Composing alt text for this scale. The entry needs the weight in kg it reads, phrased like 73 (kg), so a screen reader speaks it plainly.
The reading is 5 (kg)
